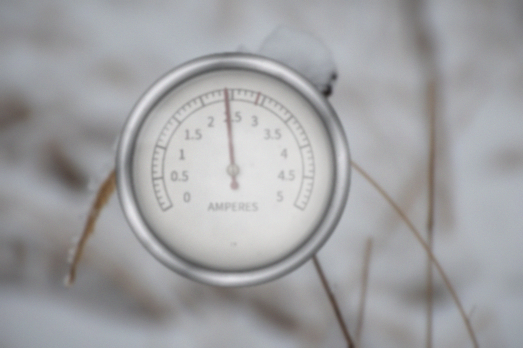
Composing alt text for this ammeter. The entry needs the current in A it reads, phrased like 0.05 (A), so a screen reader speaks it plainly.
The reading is 2.4 (A)
